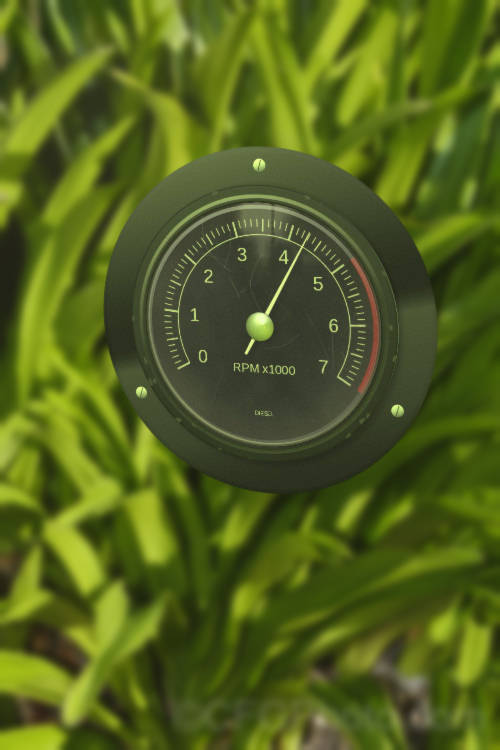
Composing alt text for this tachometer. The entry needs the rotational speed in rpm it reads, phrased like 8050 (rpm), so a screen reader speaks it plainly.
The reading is 4300 (rpm)
